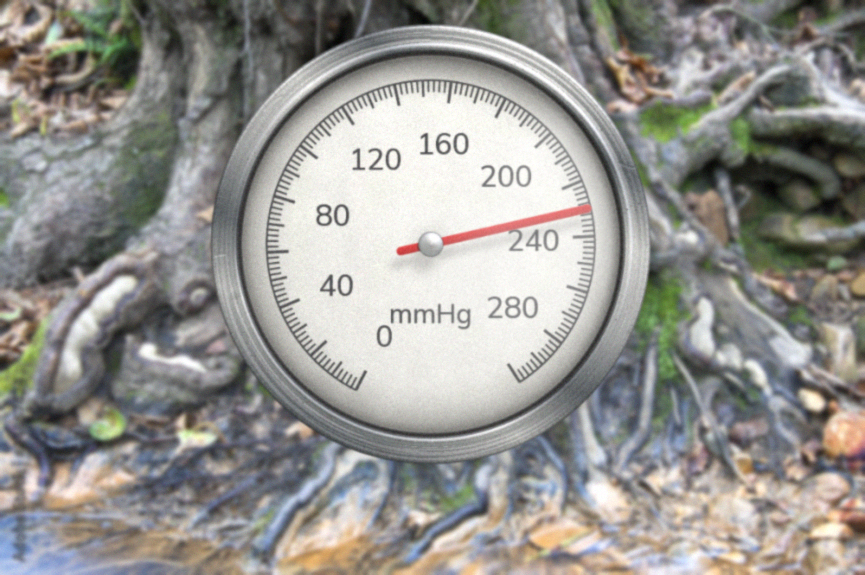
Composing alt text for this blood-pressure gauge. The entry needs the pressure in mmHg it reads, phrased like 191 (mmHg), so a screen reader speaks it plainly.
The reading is 230 (mmHg)
